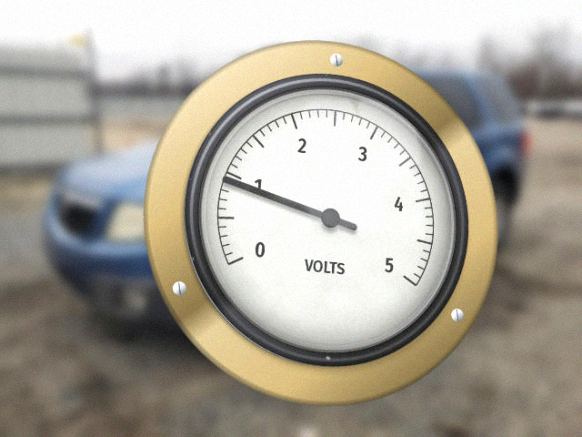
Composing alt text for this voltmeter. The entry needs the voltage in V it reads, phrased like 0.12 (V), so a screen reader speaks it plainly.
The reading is 0.9 (V)
